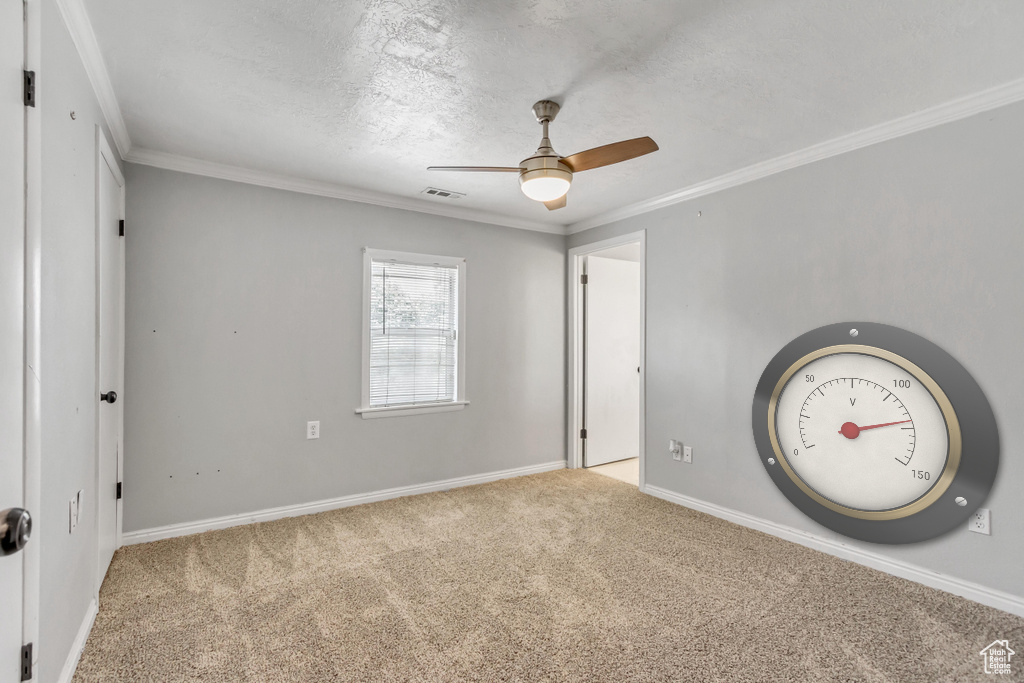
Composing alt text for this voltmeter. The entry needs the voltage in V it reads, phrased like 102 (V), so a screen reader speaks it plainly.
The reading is 120 (V)
